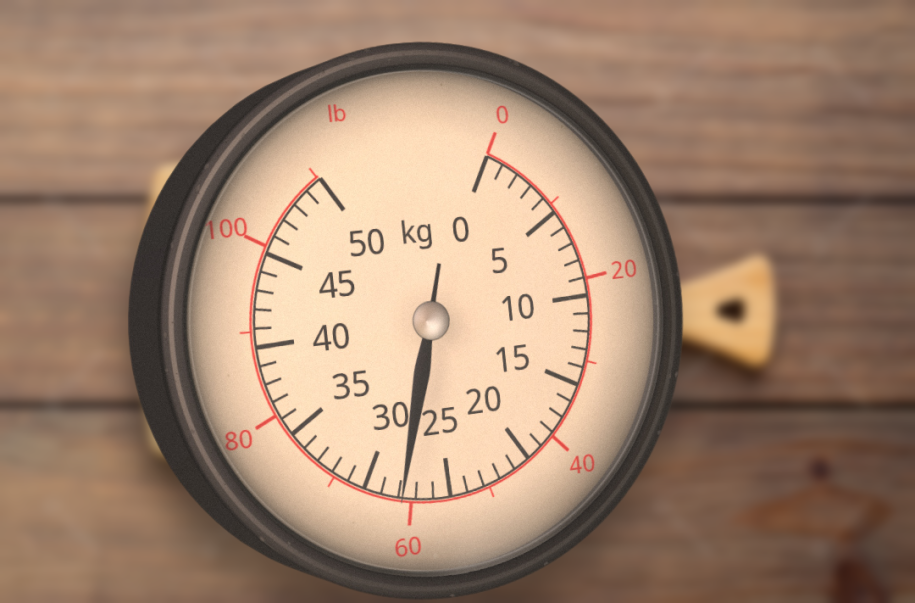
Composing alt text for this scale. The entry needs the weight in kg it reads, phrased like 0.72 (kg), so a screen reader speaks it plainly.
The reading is 28 (kg)
